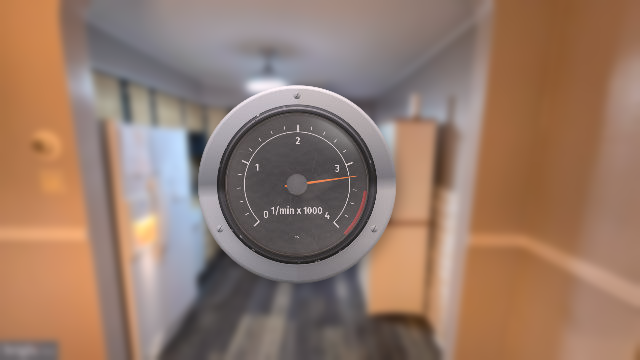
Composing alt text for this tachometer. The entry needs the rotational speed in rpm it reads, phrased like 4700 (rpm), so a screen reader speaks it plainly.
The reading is 3200 (rpm)
